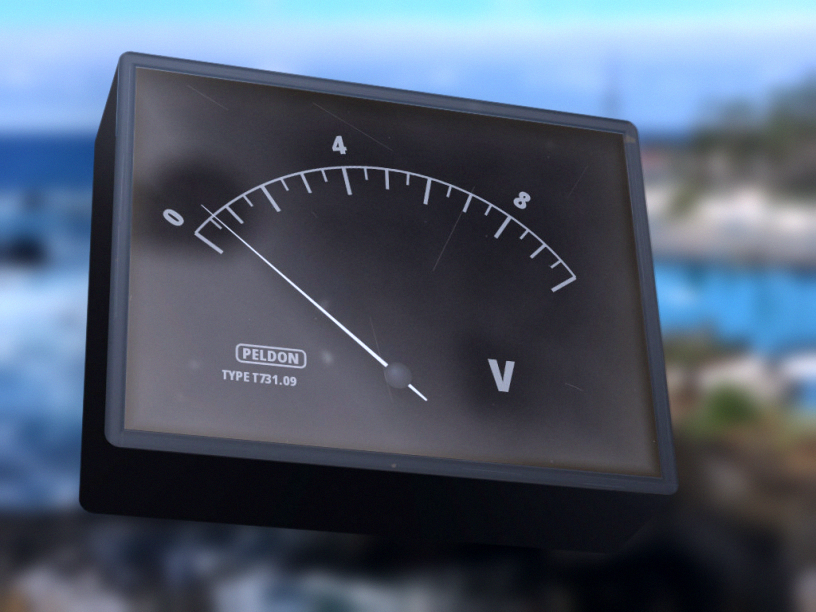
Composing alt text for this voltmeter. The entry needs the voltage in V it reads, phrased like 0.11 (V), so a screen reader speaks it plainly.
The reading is 0.5 (V)
